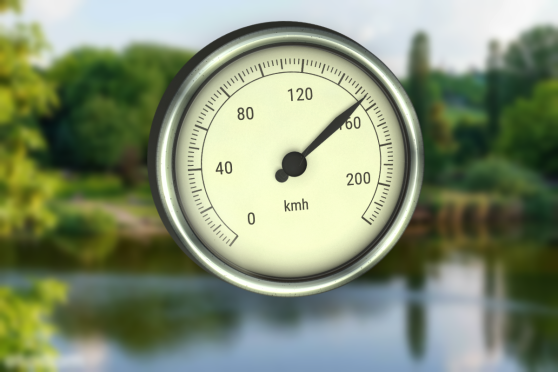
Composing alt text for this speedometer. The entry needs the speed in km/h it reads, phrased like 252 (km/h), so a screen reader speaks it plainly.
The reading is 154 (km/h)
